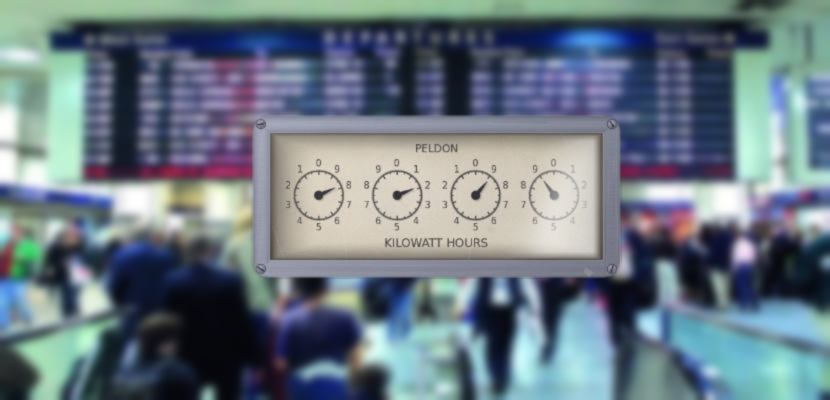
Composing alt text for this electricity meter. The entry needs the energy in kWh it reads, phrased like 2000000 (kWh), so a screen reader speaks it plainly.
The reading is 8189 (kWh)
